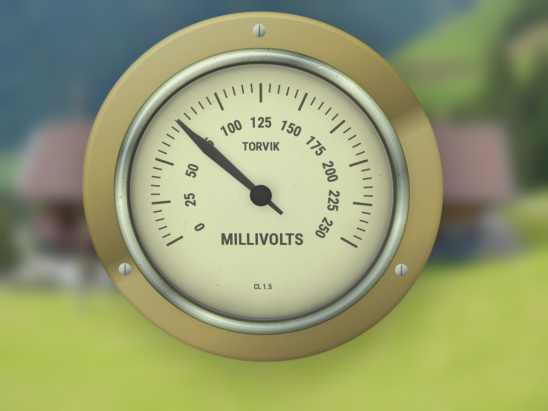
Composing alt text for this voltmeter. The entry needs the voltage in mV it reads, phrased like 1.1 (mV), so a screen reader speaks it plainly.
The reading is 75 (mV)
